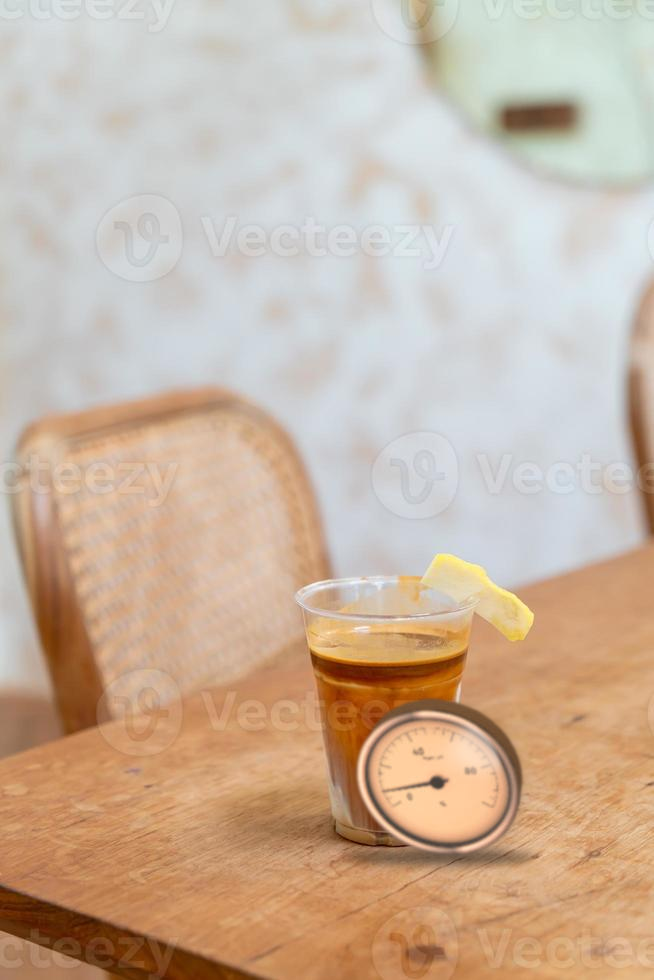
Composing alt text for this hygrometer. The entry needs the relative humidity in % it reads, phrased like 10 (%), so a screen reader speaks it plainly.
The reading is 8 (%)
